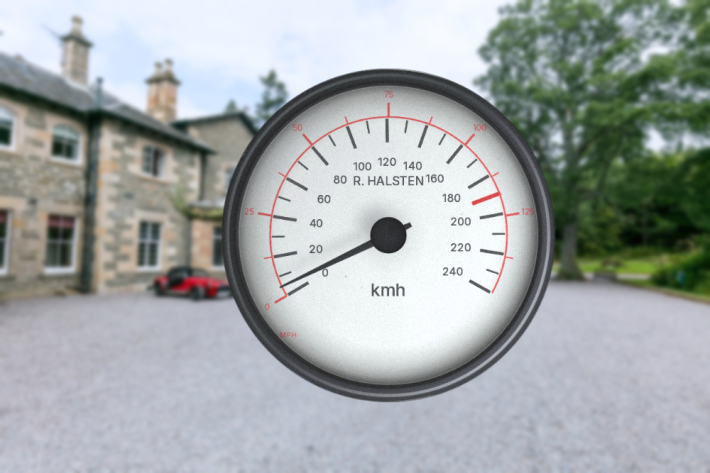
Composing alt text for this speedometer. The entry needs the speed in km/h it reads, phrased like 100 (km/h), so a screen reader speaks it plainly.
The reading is 5 (km/h)
